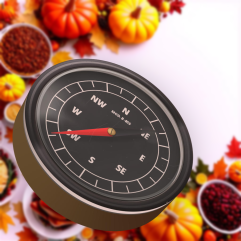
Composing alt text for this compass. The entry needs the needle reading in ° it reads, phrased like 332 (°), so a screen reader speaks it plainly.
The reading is 225 (°)
